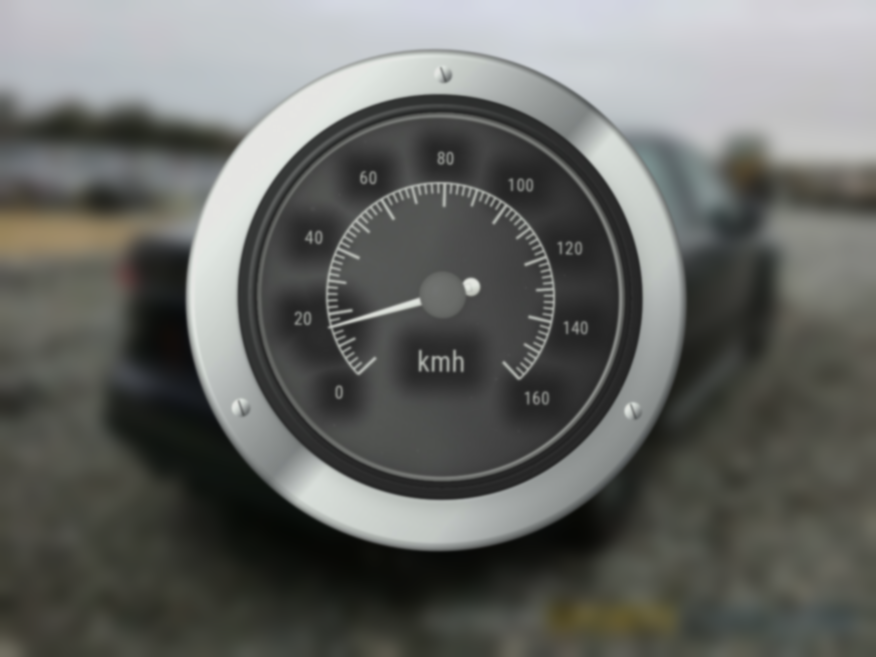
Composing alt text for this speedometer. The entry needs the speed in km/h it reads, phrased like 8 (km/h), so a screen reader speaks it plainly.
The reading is 16 (km/h)
